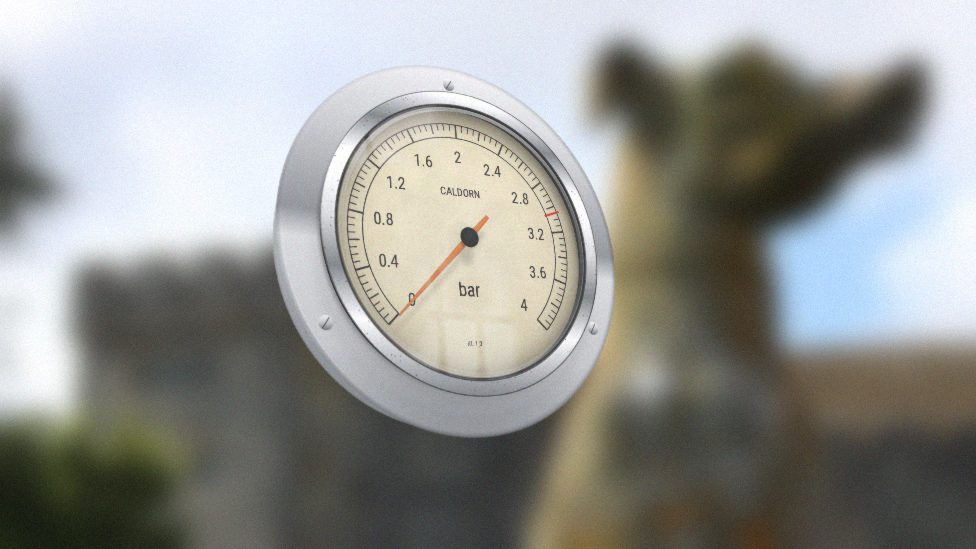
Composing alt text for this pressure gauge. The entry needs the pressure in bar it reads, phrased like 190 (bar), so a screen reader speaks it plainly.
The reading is 0 (bar)
